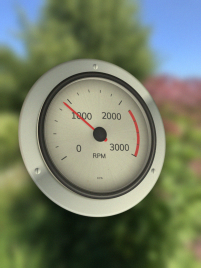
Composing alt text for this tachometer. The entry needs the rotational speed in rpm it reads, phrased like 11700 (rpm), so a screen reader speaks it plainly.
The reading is 900 (rpm)
